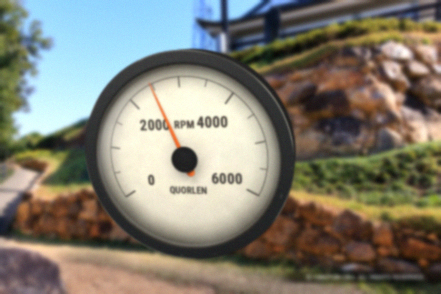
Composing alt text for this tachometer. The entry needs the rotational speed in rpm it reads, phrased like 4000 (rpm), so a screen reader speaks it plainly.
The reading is 2500 (rpm)
